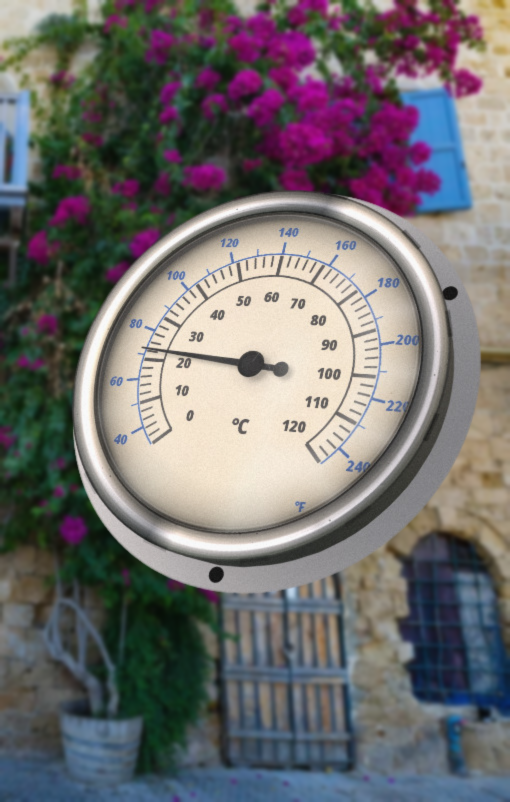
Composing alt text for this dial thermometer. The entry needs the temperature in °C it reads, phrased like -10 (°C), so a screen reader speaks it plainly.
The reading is 22 (°C)
